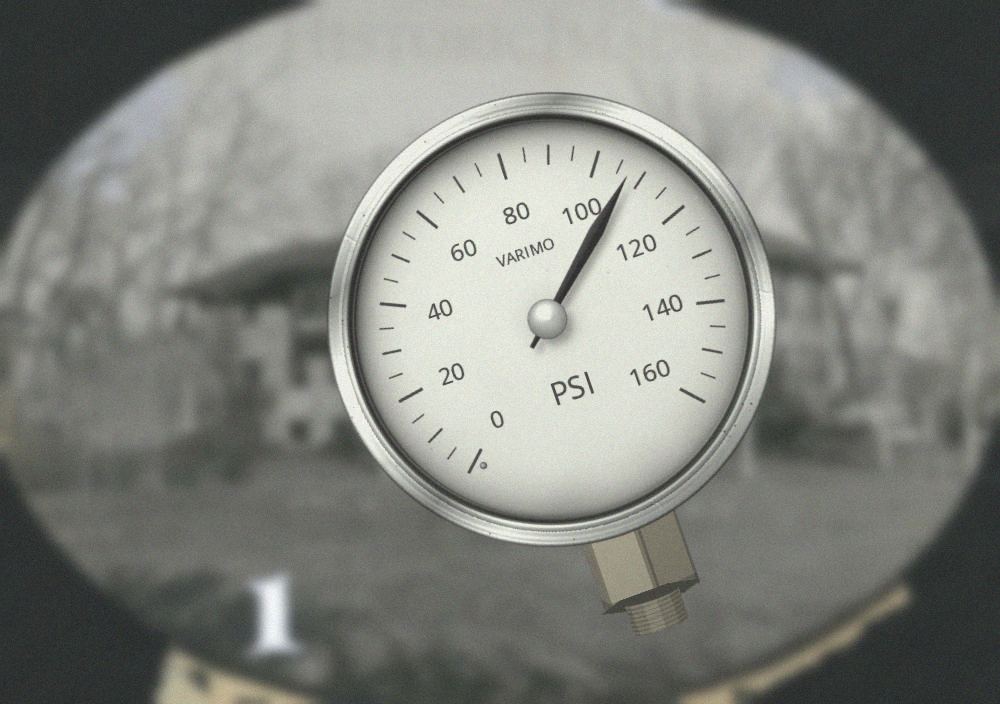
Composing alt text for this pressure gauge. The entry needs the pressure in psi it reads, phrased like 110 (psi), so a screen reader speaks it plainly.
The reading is 107.5 (psi)
